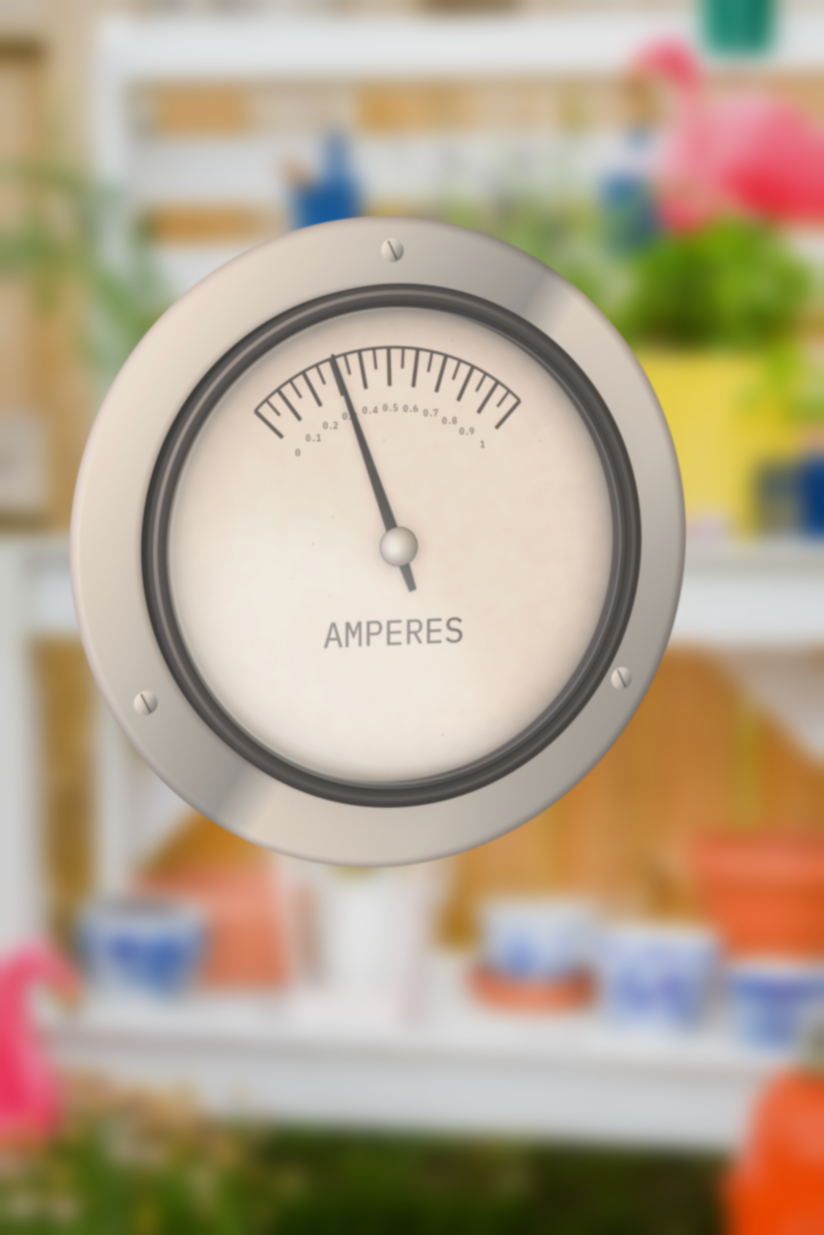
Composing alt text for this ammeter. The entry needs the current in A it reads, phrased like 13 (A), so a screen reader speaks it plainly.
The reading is 0.3 (A)
